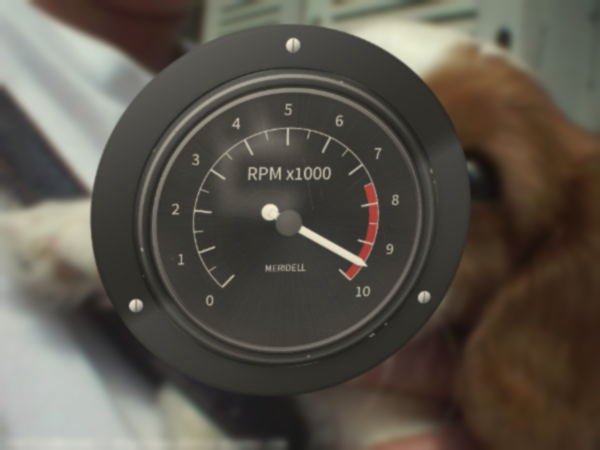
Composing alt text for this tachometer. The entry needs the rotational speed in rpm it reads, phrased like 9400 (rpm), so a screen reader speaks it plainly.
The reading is 9500 (rpm)
